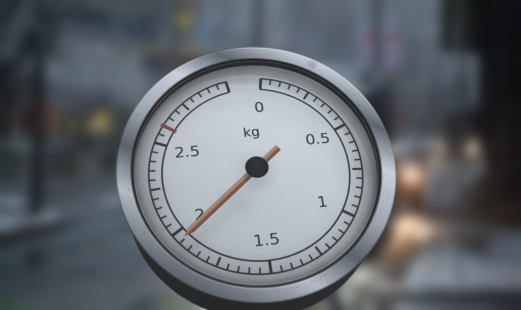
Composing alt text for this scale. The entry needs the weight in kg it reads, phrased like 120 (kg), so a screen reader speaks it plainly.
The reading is 1.95 (kg)
